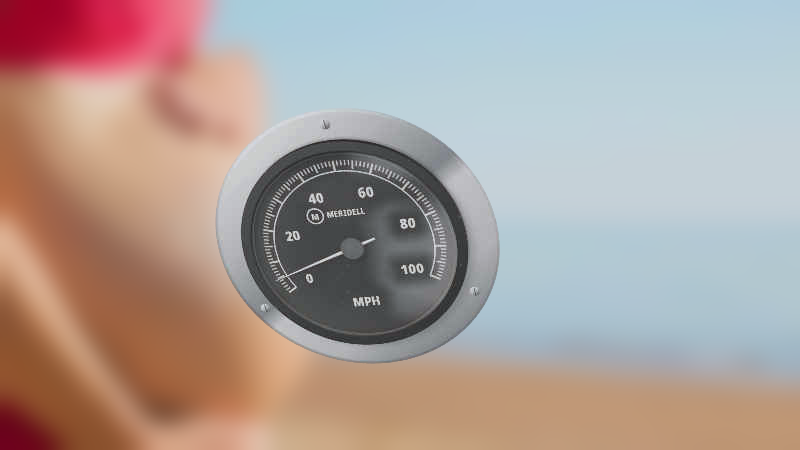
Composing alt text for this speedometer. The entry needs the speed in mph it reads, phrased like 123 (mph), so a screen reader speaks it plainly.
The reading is 5 (mph)
